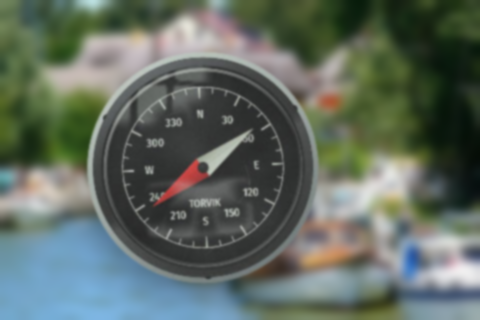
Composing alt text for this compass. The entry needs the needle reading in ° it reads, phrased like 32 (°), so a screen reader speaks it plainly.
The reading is 235 (°)
